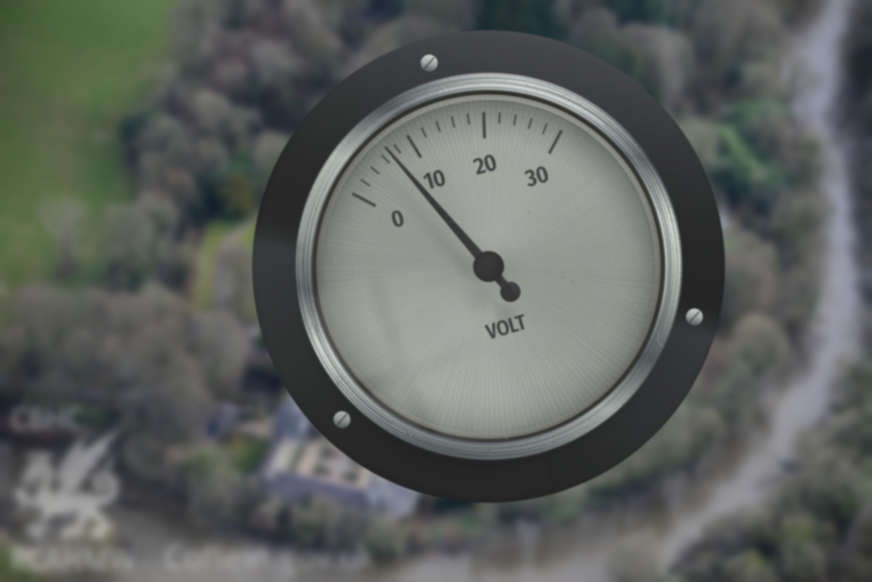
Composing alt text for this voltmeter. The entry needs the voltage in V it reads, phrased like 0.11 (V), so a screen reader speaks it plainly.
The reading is 7 (V)
